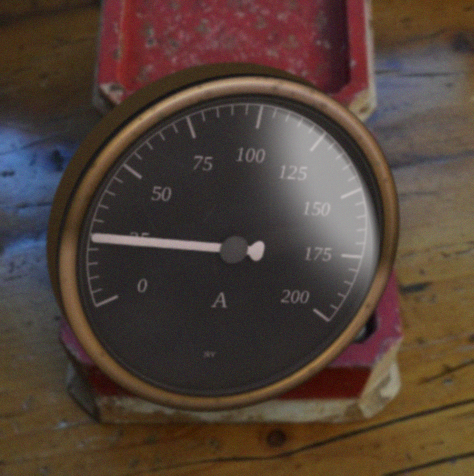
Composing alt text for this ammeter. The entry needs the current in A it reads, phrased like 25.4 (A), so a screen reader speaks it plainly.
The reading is 25 (A)
